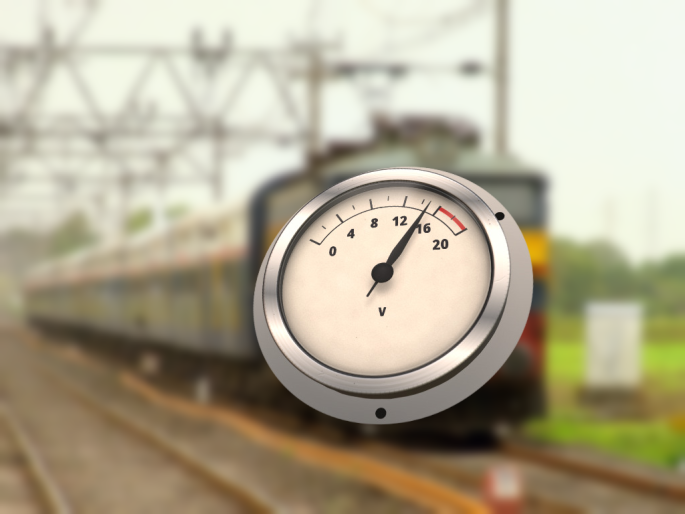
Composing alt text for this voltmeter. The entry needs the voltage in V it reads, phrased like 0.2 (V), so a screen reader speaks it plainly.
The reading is 15 (V)
